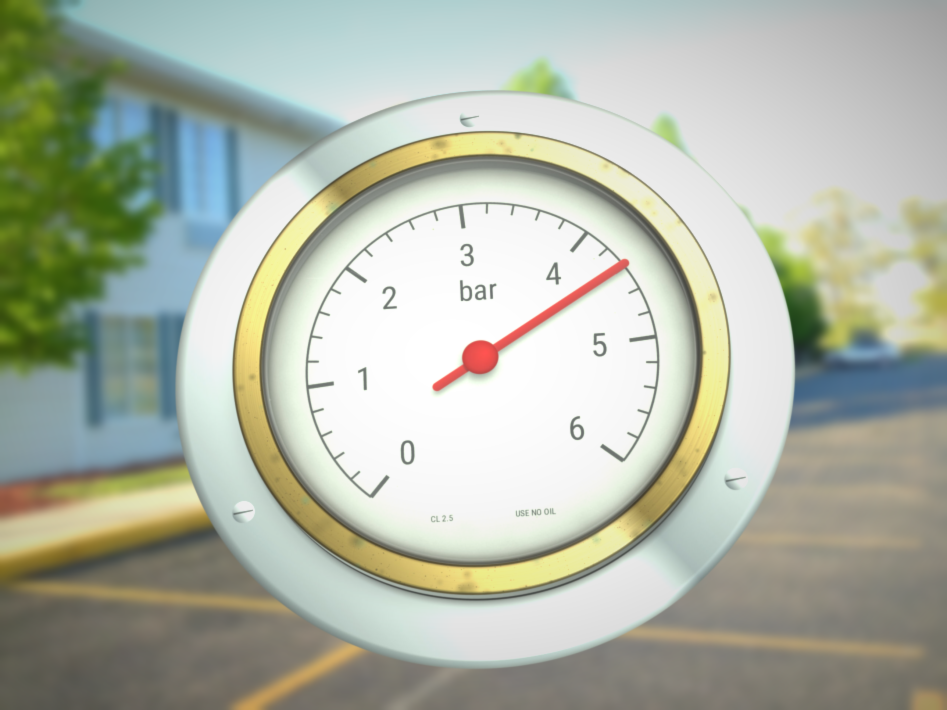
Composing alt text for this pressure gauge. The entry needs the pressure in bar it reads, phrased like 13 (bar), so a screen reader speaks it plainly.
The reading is 4.4 (bar)
